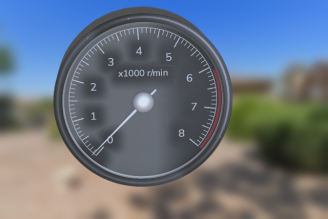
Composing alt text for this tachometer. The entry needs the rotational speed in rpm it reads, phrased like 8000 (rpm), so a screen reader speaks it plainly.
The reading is 100 (rpm)
